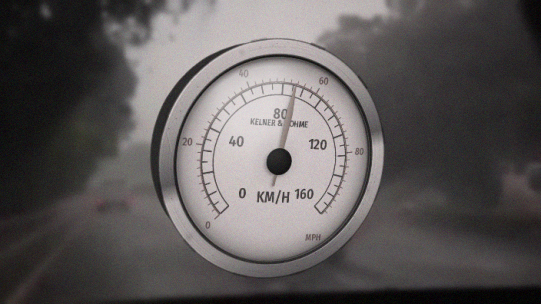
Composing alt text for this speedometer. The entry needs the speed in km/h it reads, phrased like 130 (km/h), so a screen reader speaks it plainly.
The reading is 85 (km/h)
